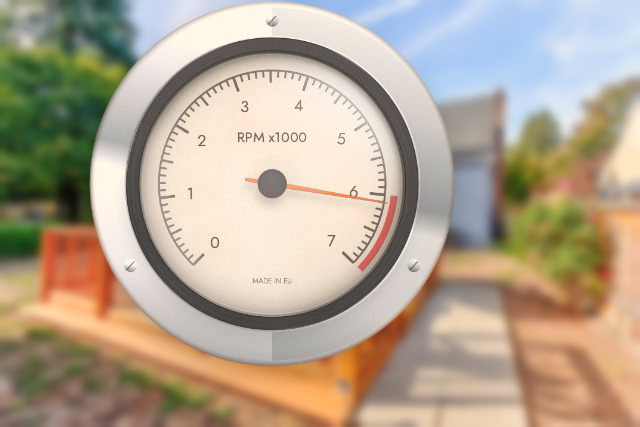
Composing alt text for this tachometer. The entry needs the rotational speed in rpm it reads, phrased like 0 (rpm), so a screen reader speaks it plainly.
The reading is 6100 (rpm)
